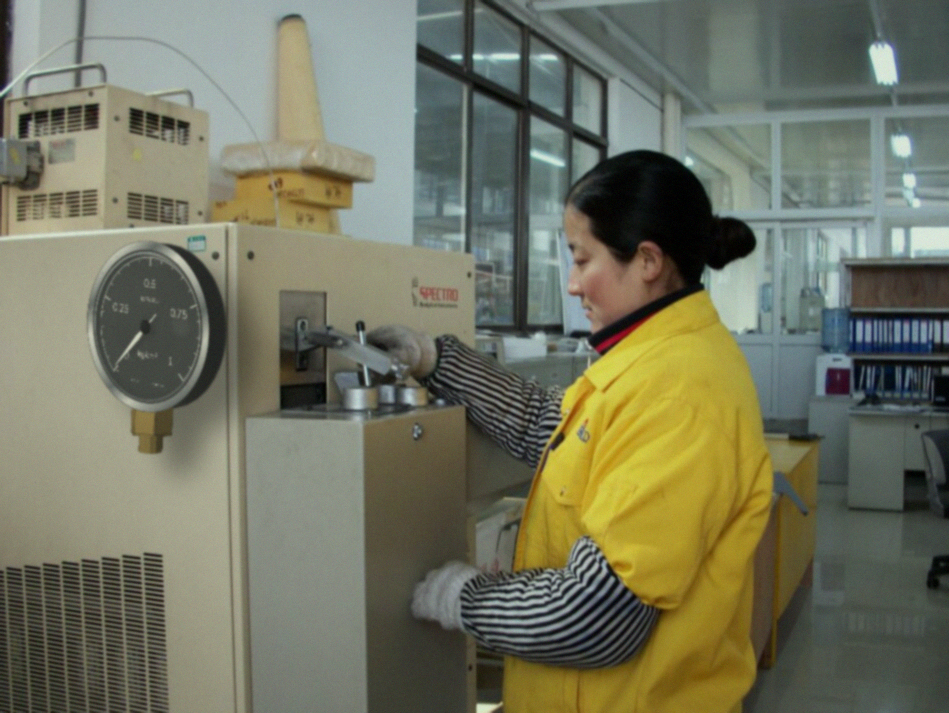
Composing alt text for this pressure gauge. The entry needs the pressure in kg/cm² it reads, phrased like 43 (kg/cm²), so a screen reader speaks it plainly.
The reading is 0 (kg/cm²)
